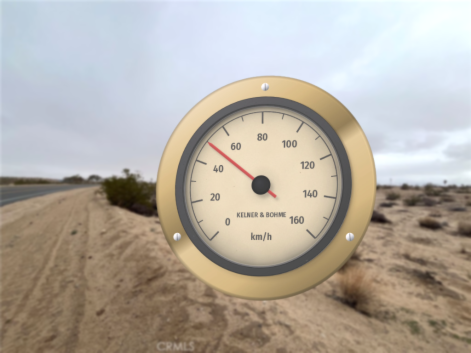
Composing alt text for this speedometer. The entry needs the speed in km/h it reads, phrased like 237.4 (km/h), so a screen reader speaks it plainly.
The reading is 50 (km/h)
